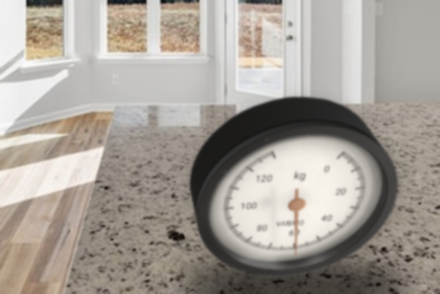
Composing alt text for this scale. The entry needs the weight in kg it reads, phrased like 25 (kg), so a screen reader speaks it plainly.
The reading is 60 (kg)
